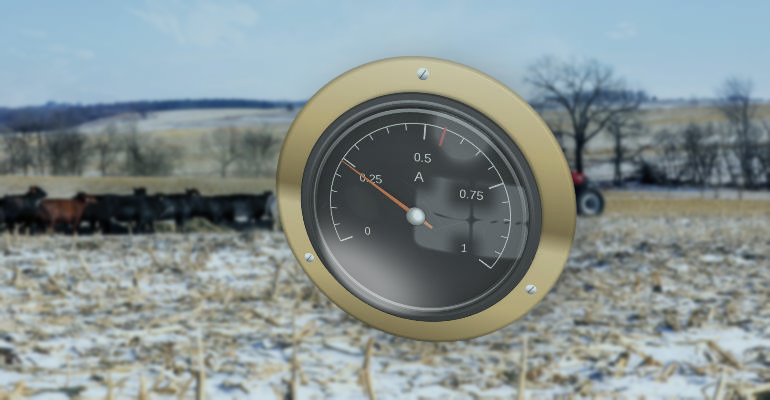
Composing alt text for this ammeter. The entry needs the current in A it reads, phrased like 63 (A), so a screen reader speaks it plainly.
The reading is 0.25 (A)
